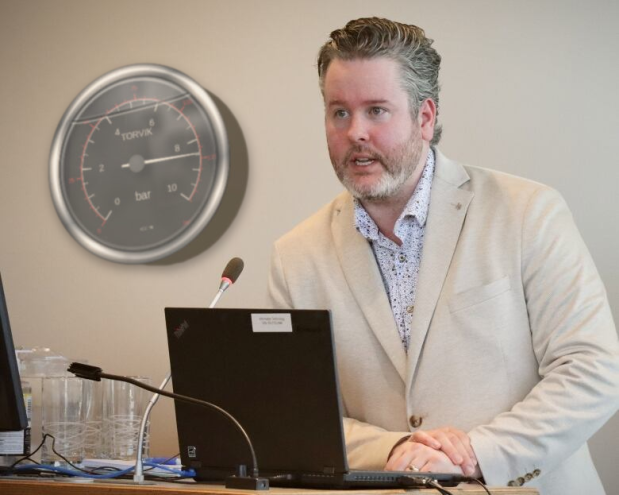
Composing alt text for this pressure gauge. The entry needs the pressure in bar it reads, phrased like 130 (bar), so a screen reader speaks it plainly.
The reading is 8.5 (bar)
